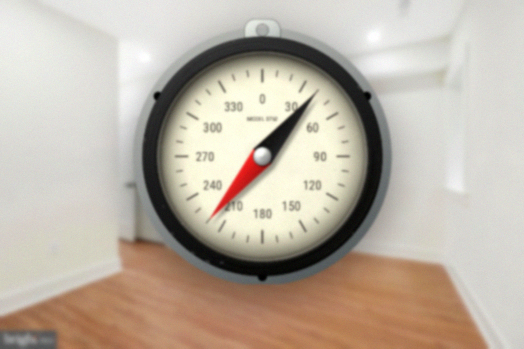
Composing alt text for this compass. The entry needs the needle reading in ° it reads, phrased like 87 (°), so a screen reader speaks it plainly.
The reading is 220 (°)
